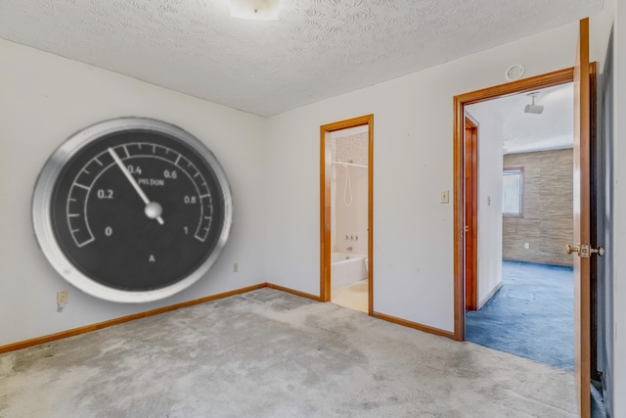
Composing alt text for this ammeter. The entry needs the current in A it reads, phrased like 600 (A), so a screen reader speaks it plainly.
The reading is 0.35 (A)
